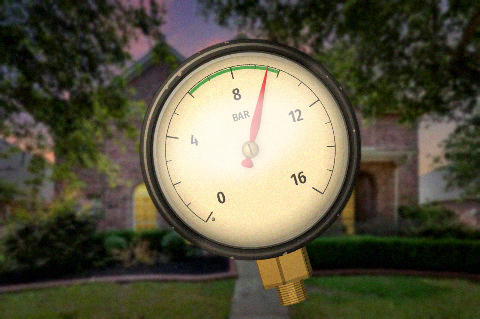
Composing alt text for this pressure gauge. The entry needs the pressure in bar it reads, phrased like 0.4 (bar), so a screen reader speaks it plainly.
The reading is 9.5 (bar)
